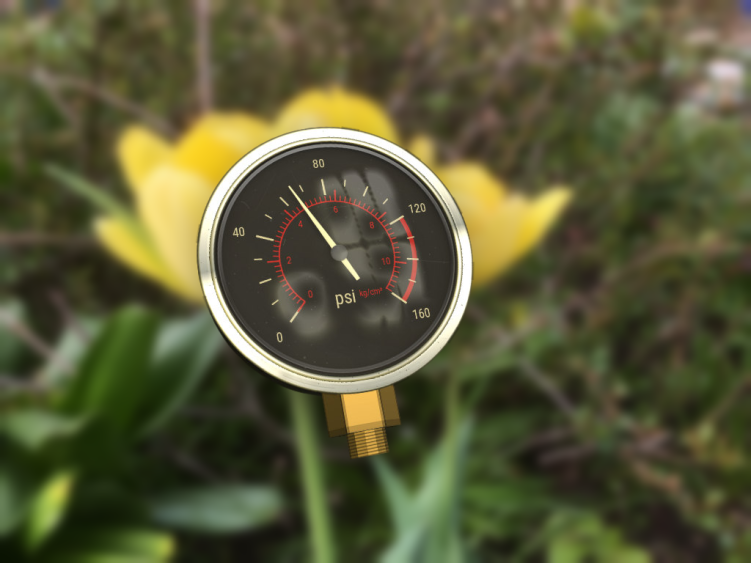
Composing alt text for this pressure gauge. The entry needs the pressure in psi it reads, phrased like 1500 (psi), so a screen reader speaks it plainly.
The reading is 65 (psi)
